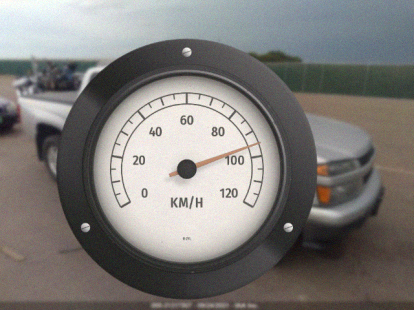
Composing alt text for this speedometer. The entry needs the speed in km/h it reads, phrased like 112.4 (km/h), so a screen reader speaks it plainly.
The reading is 95 (km/h)
